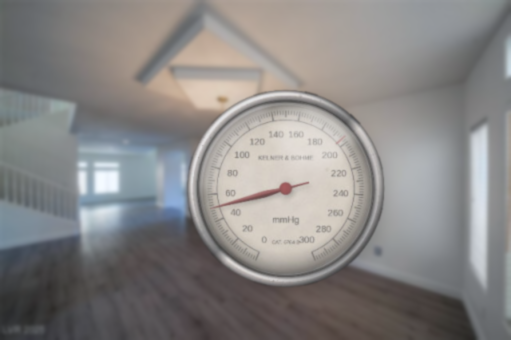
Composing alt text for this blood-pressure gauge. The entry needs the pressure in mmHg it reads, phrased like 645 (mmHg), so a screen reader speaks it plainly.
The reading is 50 (mmHg)
